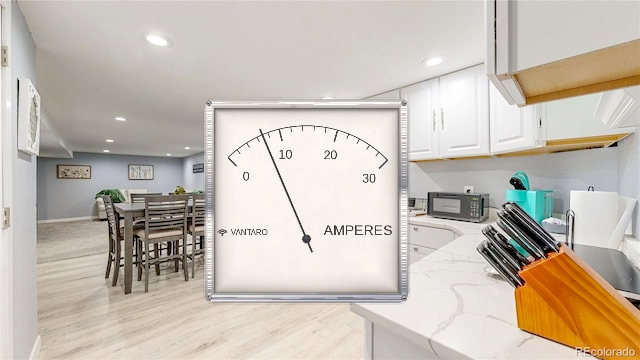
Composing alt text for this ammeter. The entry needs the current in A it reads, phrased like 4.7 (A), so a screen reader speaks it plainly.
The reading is 7 (A)
